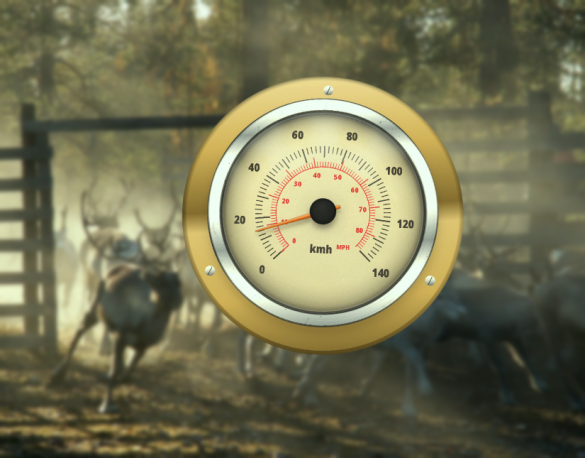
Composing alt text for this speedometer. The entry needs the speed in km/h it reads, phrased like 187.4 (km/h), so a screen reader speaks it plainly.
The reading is 14 (km/h)
